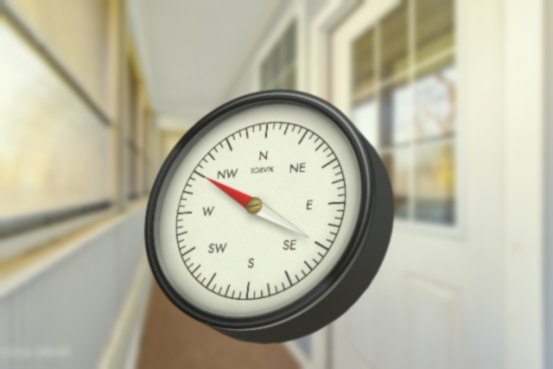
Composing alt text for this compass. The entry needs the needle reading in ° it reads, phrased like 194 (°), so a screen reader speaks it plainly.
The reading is 300 (°)
